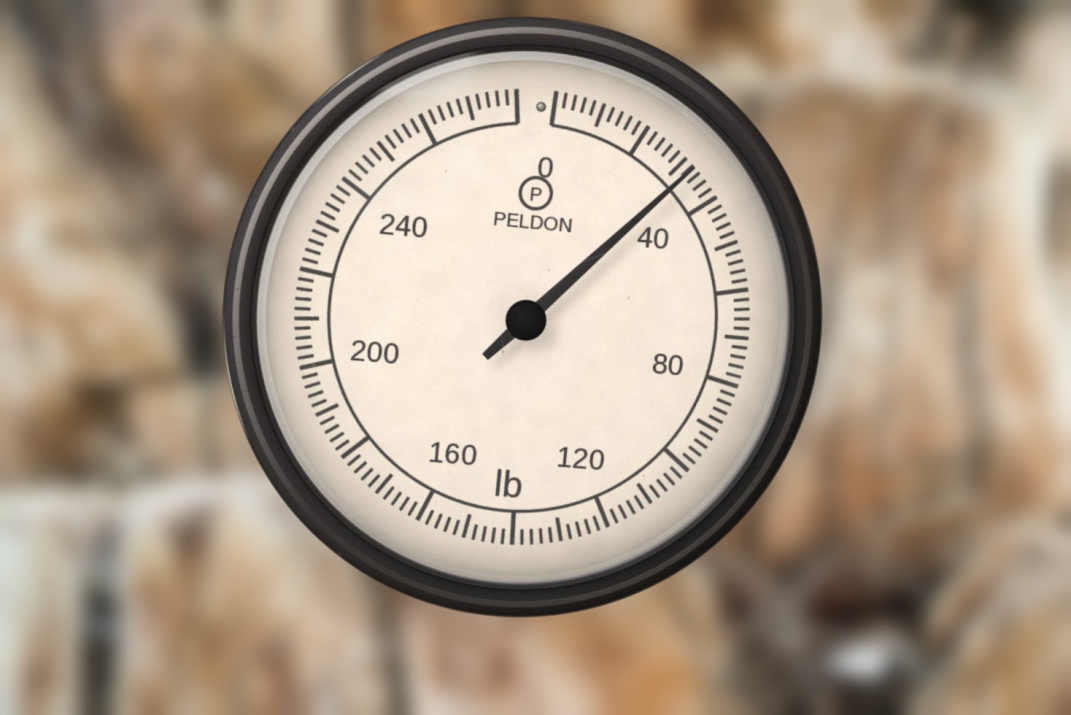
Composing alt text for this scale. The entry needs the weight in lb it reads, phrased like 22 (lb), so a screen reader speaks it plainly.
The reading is 32 (lb)
